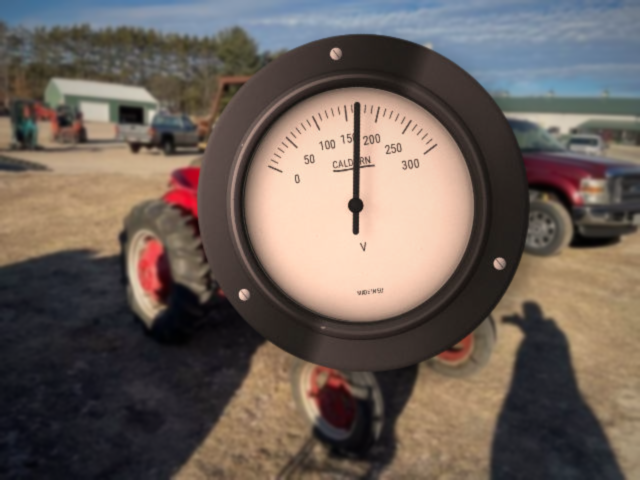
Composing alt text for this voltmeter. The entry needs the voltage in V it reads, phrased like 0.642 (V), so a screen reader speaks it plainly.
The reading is 170 (V)
